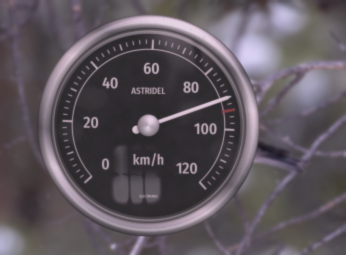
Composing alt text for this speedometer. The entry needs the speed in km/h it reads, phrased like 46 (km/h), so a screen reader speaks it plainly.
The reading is 90 (km/h)
